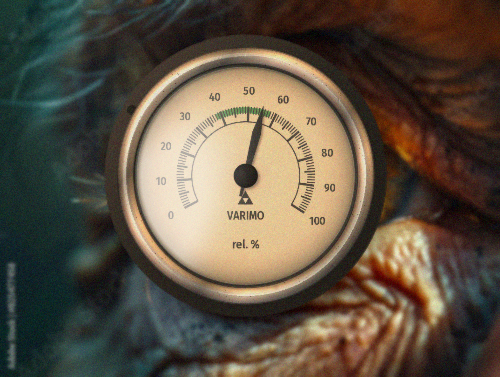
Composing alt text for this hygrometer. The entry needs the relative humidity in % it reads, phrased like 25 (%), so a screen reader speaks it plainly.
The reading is 55 (%)
